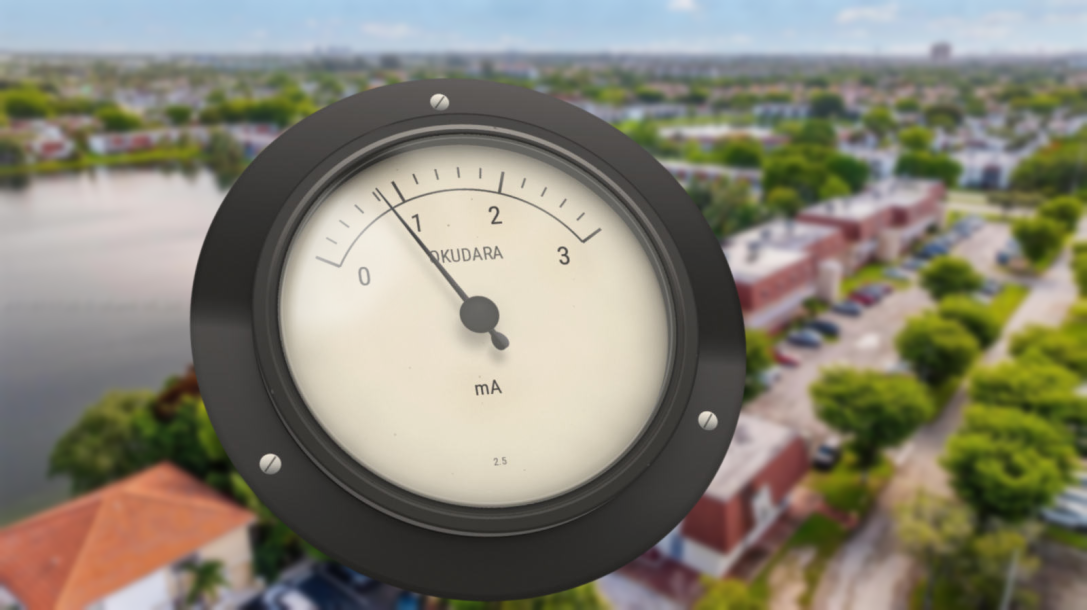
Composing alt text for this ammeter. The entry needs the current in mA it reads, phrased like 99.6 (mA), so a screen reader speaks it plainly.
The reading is 0.8 (mA)
